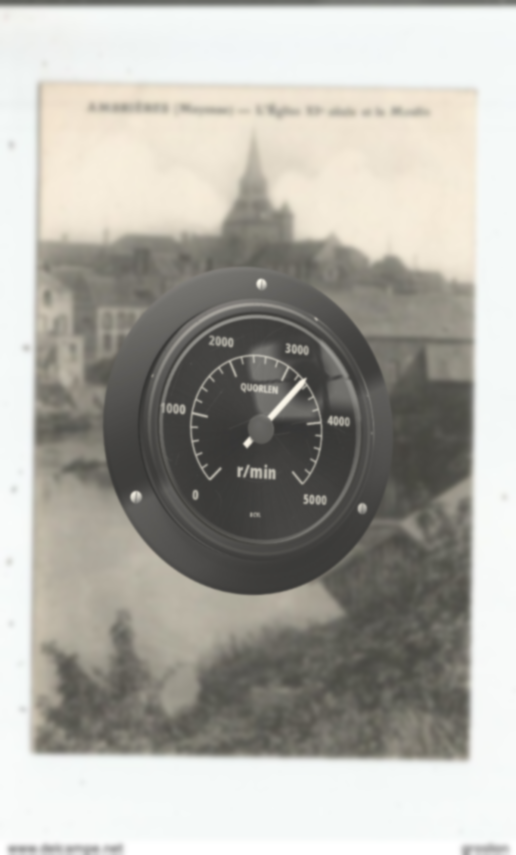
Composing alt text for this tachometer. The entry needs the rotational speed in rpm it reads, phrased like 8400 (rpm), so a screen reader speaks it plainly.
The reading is 3300 (rpm)
